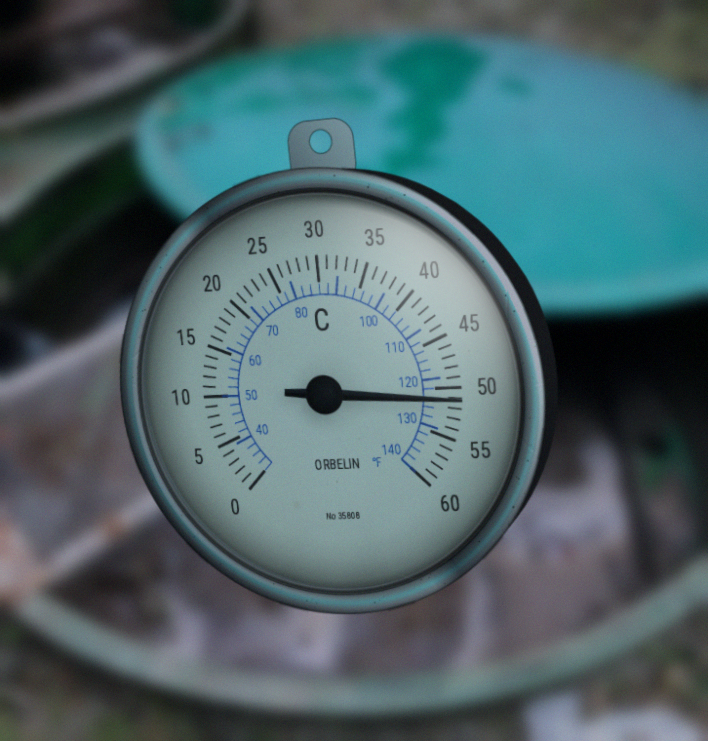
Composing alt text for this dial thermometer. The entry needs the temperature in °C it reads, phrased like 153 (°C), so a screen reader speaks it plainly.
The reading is 51 (°C)
